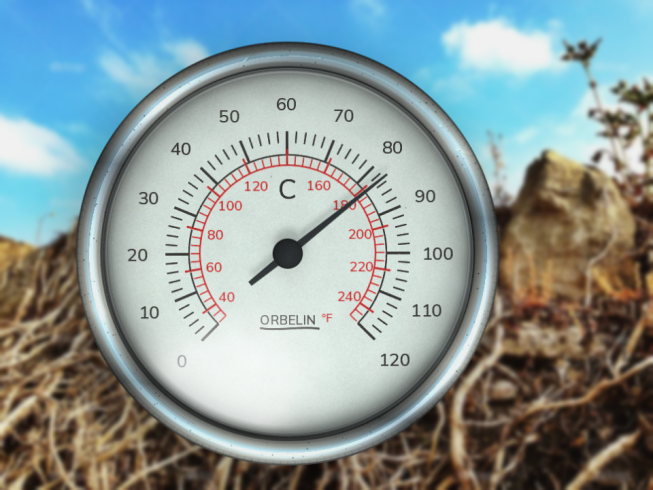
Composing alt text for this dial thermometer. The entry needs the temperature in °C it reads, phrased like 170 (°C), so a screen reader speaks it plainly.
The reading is 83 (°C)
